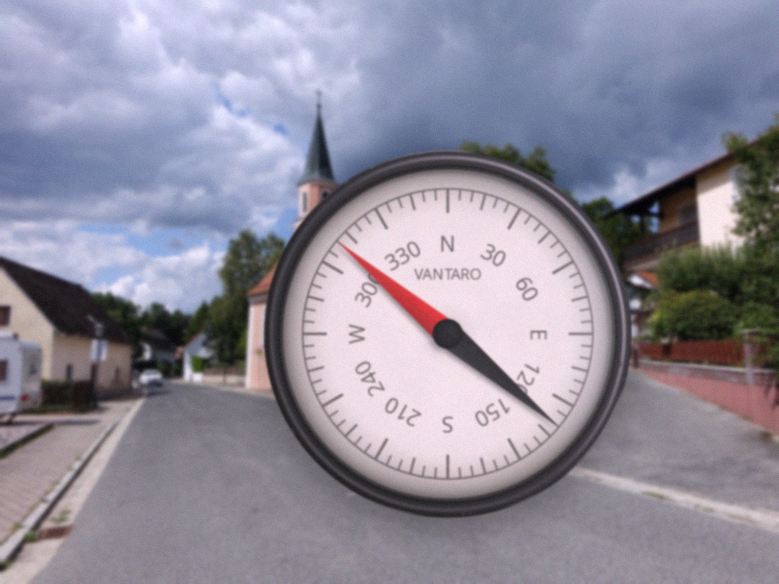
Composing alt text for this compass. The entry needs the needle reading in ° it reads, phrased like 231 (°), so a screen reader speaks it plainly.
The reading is 310 (°)
